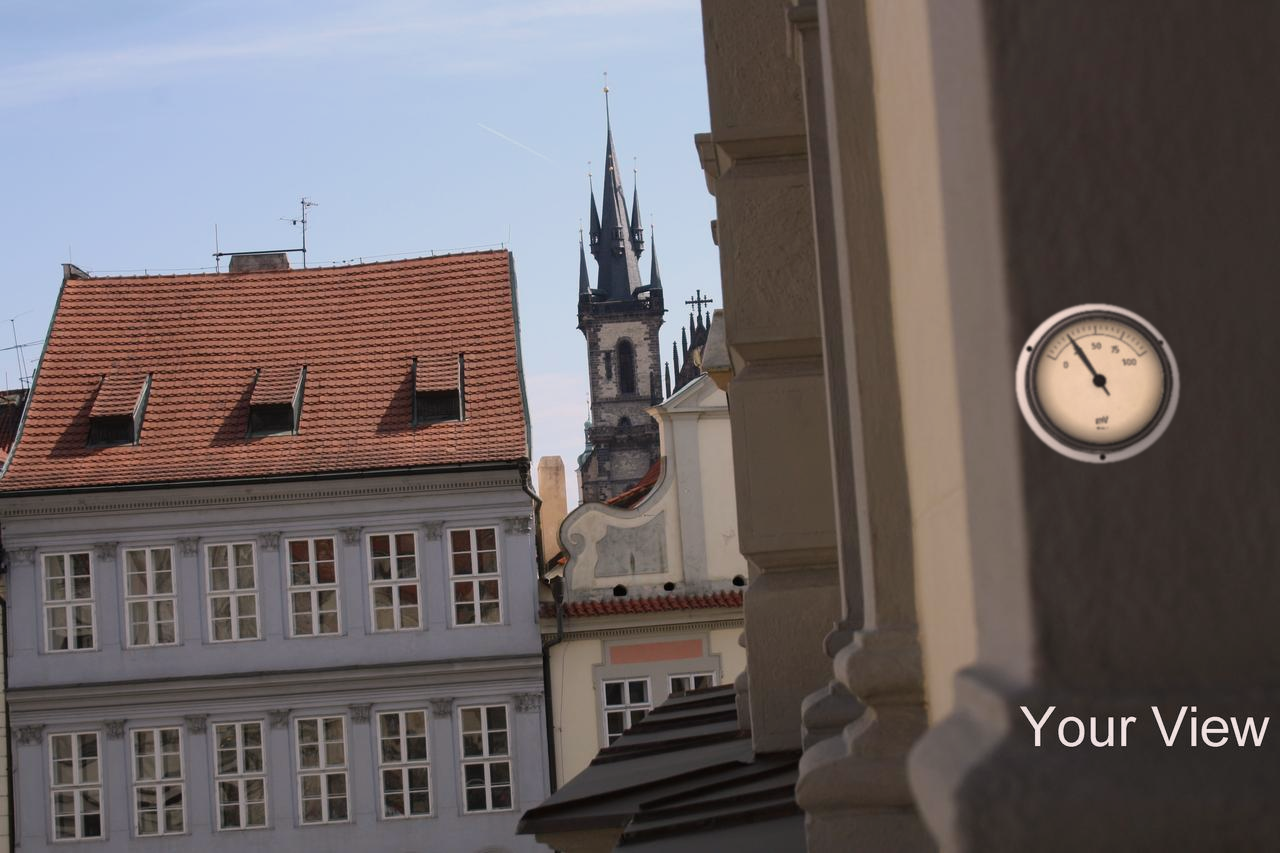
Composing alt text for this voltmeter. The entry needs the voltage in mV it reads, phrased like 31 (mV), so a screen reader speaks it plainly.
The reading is 25 (mV)
